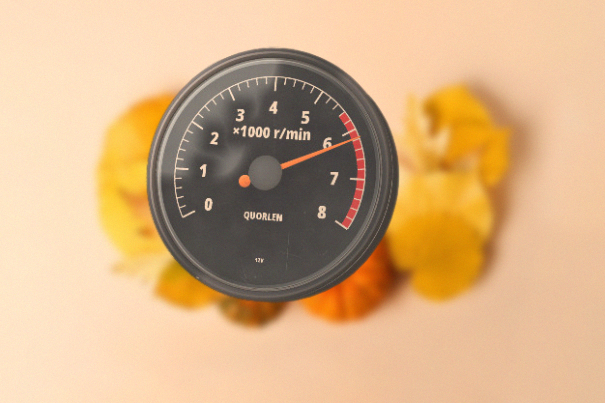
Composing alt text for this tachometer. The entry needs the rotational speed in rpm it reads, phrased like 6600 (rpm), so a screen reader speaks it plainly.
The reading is 6200 (rpm)
